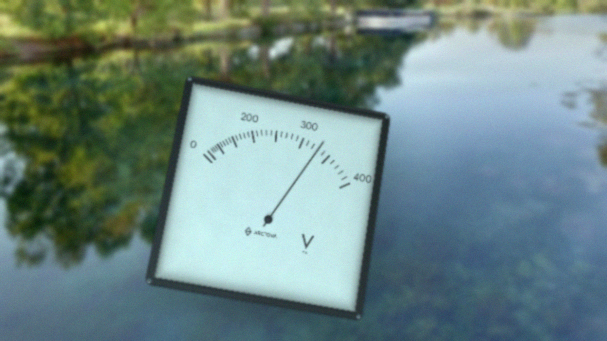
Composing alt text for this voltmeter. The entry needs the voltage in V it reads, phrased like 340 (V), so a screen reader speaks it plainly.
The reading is 330 (V)
